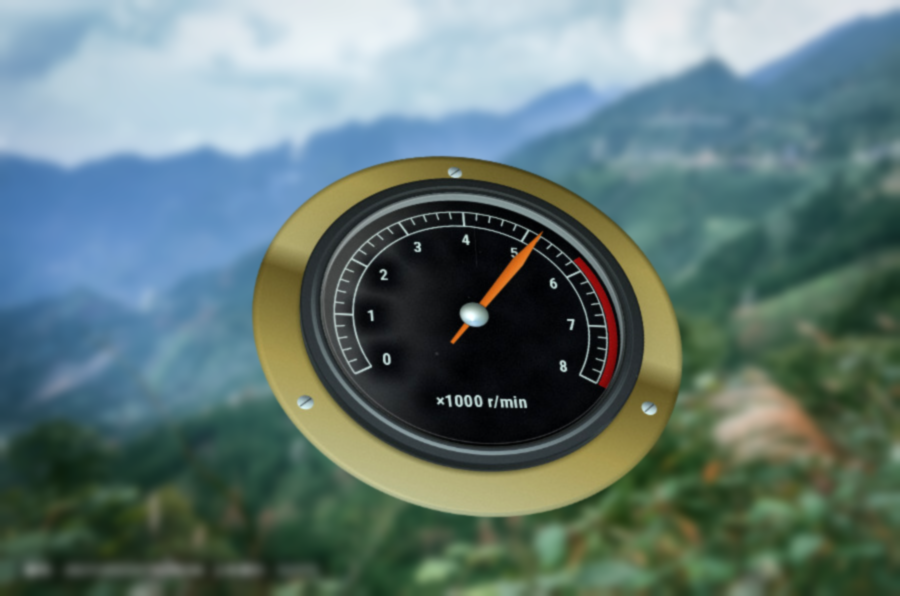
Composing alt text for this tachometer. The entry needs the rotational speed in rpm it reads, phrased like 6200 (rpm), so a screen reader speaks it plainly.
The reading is 5200 (rpm)
